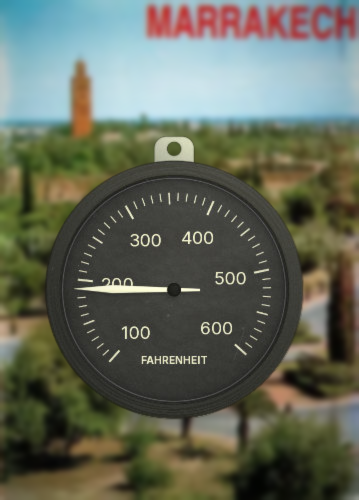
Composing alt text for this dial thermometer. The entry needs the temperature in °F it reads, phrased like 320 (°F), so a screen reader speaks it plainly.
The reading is 190 (°F)
